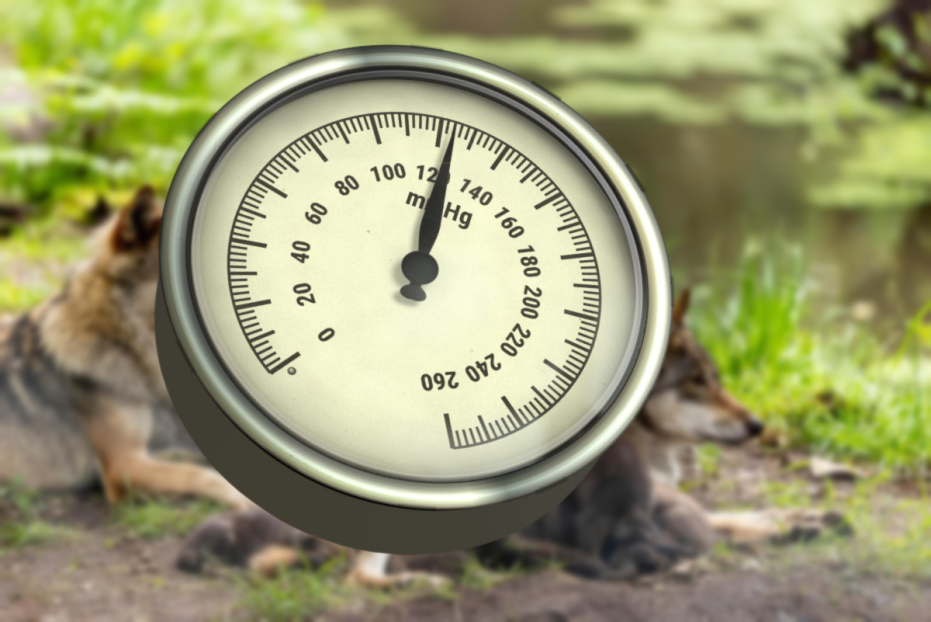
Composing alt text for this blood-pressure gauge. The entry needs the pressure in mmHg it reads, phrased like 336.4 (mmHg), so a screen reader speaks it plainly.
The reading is 124 (mmHg)
